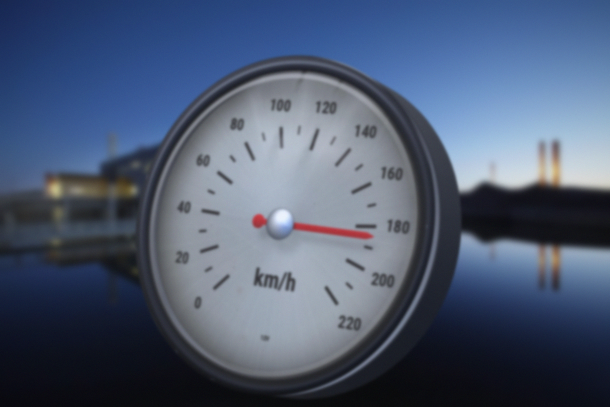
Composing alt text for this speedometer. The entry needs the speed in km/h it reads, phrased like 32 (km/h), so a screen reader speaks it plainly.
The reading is 185 (km/h)
